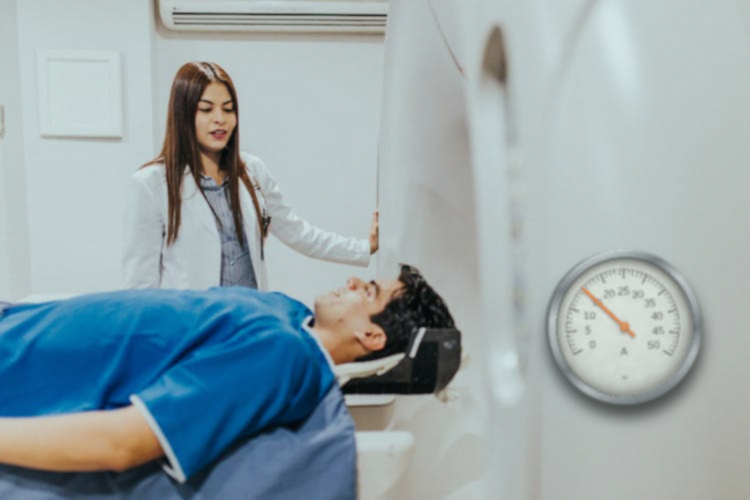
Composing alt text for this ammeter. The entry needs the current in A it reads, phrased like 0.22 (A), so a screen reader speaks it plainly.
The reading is 15 (A)
